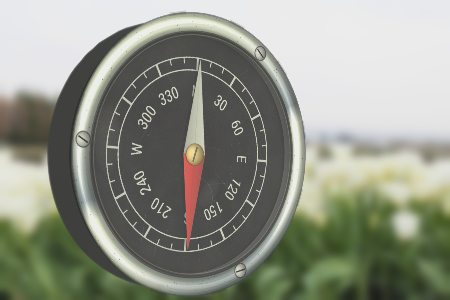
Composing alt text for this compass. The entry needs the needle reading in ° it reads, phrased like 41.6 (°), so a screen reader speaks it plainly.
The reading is 180 (°)
